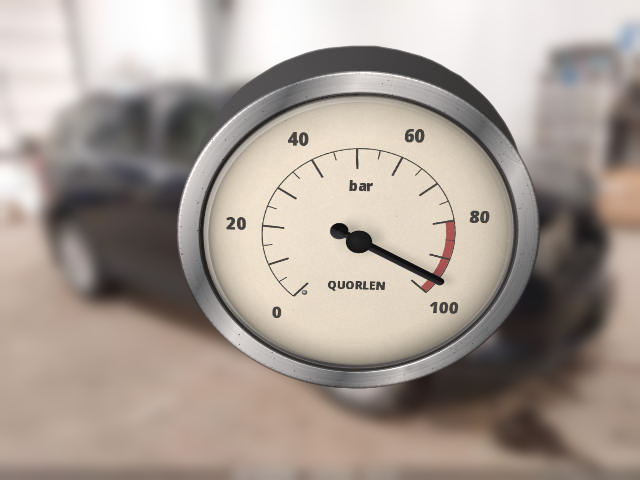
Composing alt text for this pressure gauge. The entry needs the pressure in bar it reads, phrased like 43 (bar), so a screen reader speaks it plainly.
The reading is 95 (bar)
